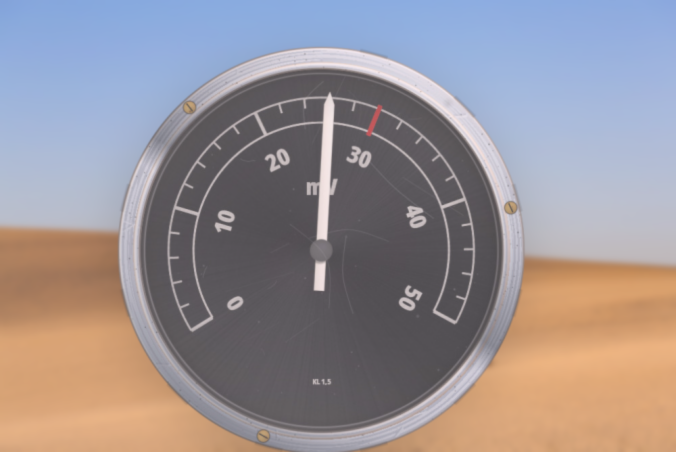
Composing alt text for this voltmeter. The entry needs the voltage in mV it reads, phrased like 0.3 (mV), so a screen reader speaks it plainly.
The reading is 26 (mV)
